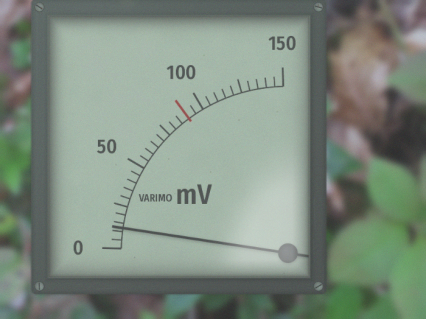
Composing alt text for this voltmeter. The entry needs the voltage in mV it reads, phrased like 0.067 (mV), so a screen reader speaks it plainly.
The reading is 12.5 (mV)
